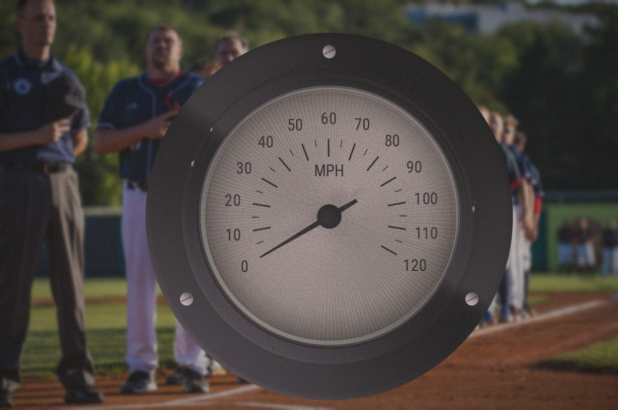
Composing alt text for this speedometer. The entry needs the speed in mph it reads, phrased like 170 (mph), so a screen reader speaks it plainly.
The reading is 0 (mph)
